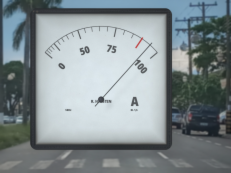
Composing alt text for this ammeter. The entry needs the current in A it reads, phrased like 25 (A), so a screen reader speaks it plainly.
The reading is 95 (A)
